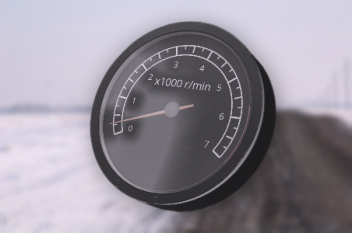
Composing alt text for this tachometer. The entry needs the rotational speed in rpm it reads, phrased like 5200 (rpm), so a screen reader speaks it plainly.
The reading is 250 (rpm)
